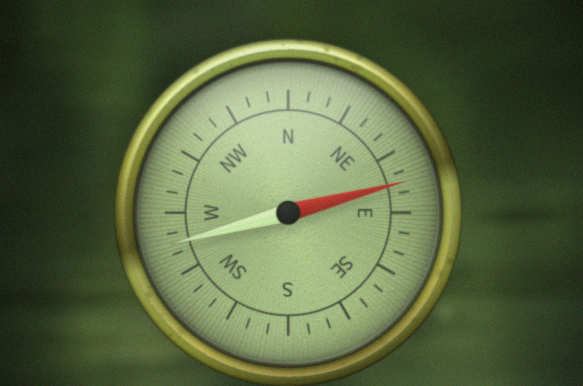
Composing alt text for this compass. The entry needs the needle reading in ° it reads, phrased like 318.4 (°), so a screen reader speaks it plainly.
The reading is 75 (°)
